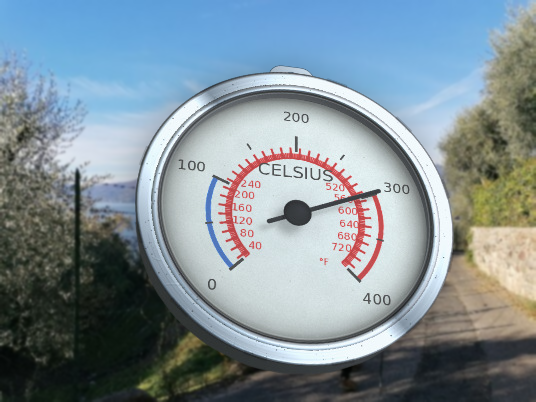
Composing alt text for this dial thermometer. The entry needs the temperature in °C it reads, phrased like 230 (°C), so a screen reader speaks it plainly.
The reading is 300 (°C)
